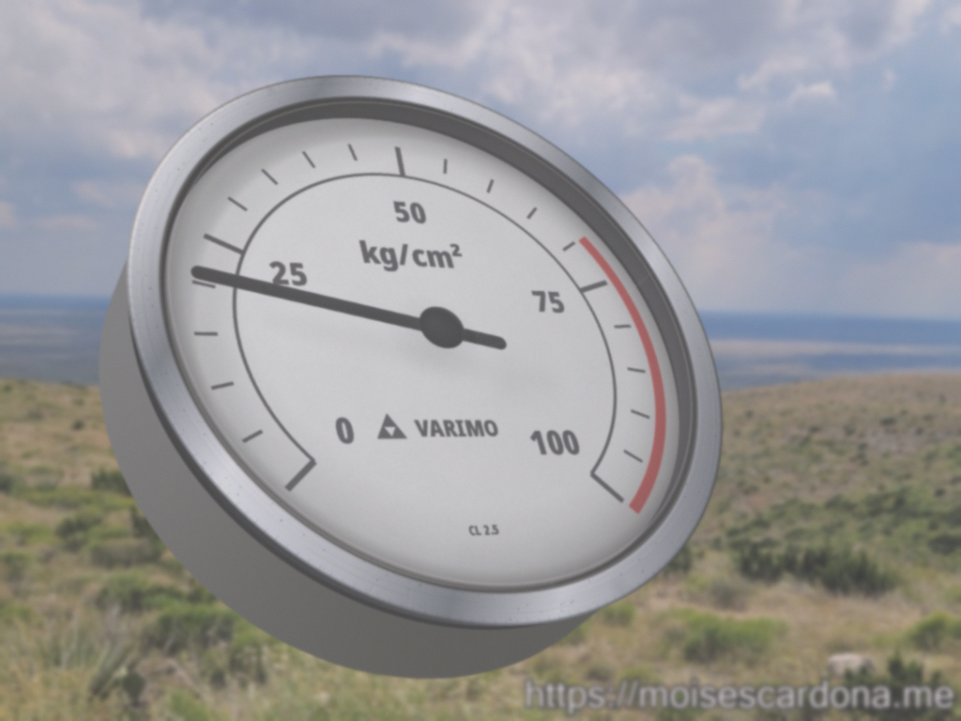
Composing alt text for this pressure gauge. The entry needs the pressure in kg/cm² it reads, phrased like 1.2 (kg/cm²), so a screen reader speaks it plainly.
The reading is 20 (kg/cm²)
